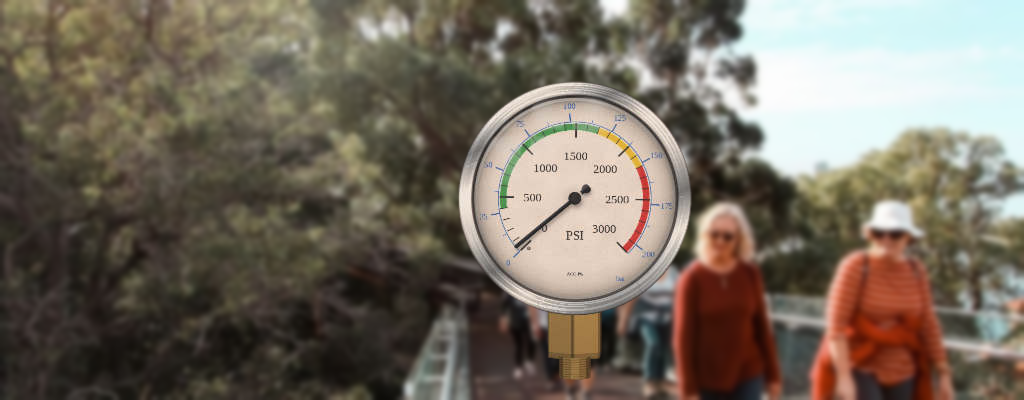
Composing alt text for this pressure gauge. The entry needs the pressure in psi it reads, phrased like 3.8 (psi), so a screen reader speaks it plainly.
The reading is 50 (psi)
